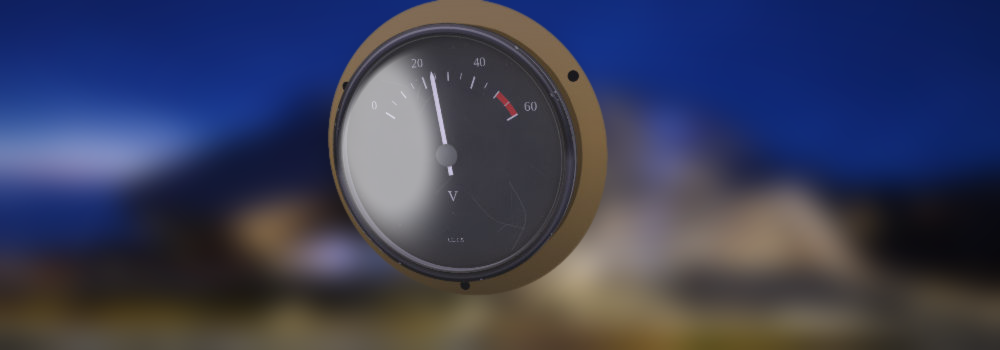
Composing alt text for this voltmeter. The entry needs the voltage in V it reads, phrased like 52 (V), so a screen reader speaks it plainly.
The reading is 25 (V)
